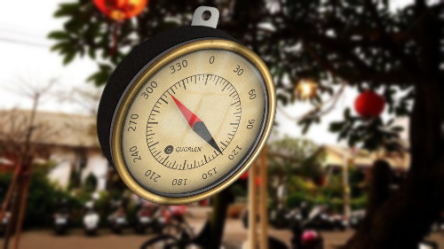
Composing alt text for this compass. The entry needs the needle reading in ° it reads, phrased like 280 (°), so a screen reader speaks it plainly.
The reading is 310 (°)
